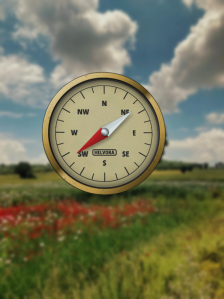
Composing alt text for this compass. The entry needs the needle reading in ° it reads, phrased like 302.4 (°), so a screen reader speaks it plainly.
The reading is 232.5 (°)
